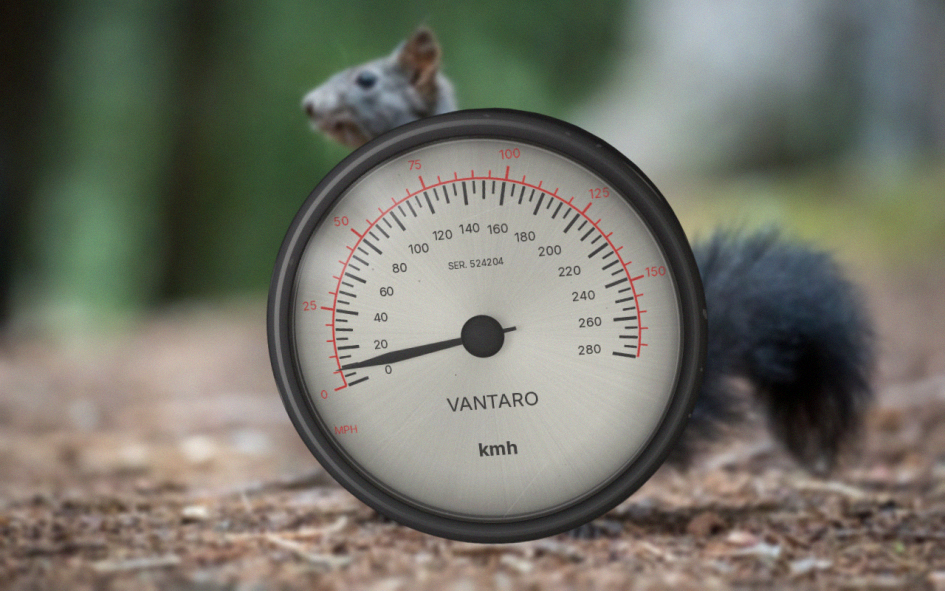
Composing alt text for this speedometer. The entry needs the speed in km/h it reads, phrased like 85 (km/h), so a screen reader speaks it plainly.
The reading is 10 (km/h)
